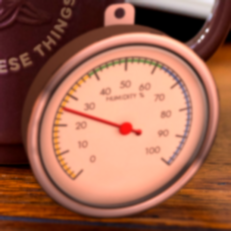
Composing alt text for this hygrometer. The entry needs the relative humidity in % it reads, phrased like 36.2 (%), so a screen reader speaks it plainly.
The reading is 26 (%)
